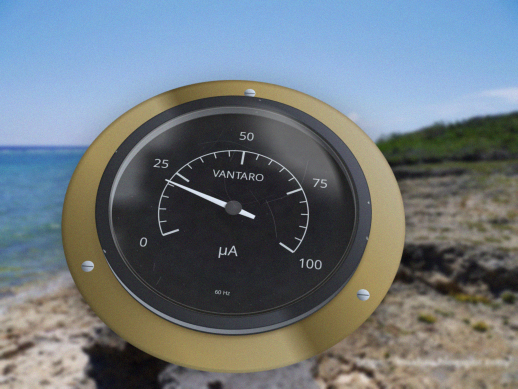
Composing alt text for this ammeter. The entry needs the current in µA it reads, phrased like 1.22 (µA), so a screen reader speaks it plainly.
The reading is 20 (µA)
